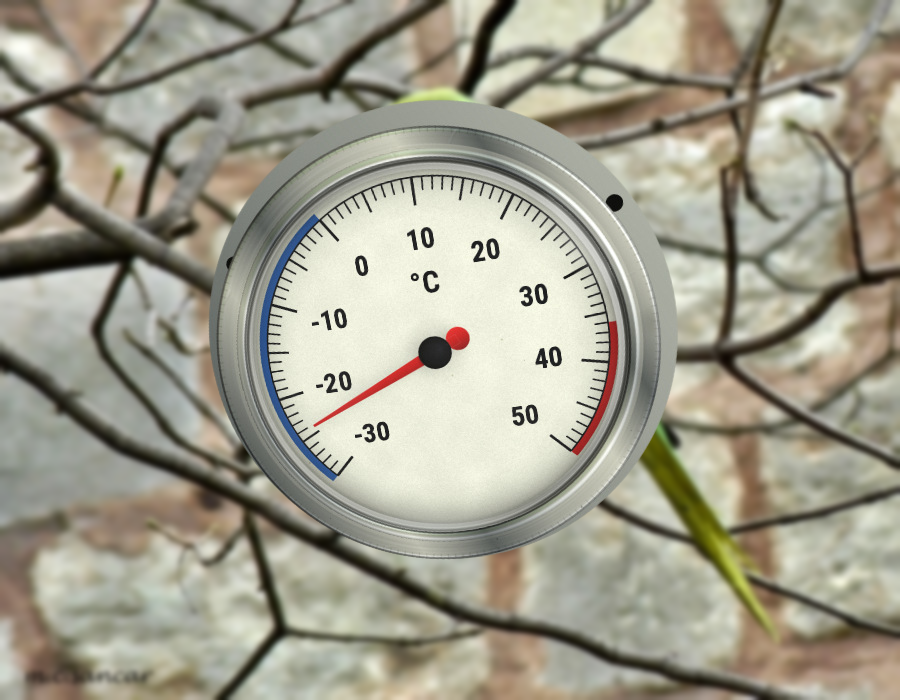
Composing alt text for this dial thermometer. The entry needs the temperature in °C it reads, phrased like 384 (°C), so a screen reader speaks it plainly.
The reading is -24 (°C)
